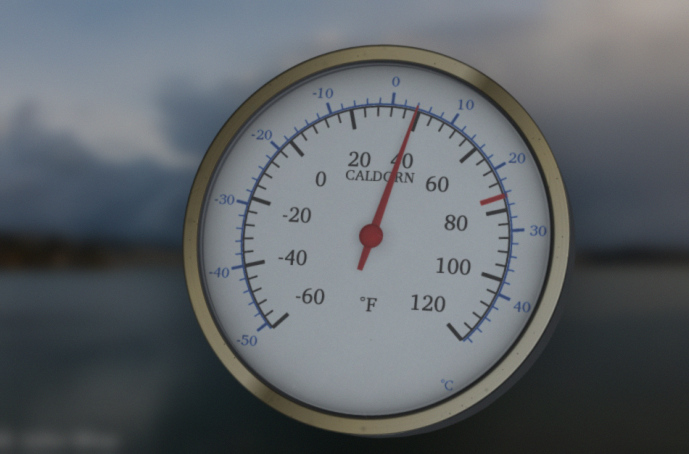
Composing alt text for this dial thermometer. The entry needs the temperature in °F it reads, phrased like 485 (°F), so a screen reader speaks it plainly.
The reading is 40 (°F)
